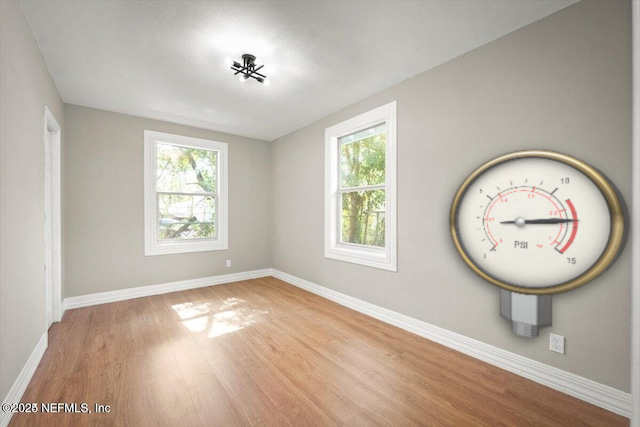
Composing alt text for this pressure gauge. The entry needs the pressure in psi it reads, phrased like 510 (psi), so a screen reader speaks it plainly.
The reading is 12.5 (psi)
